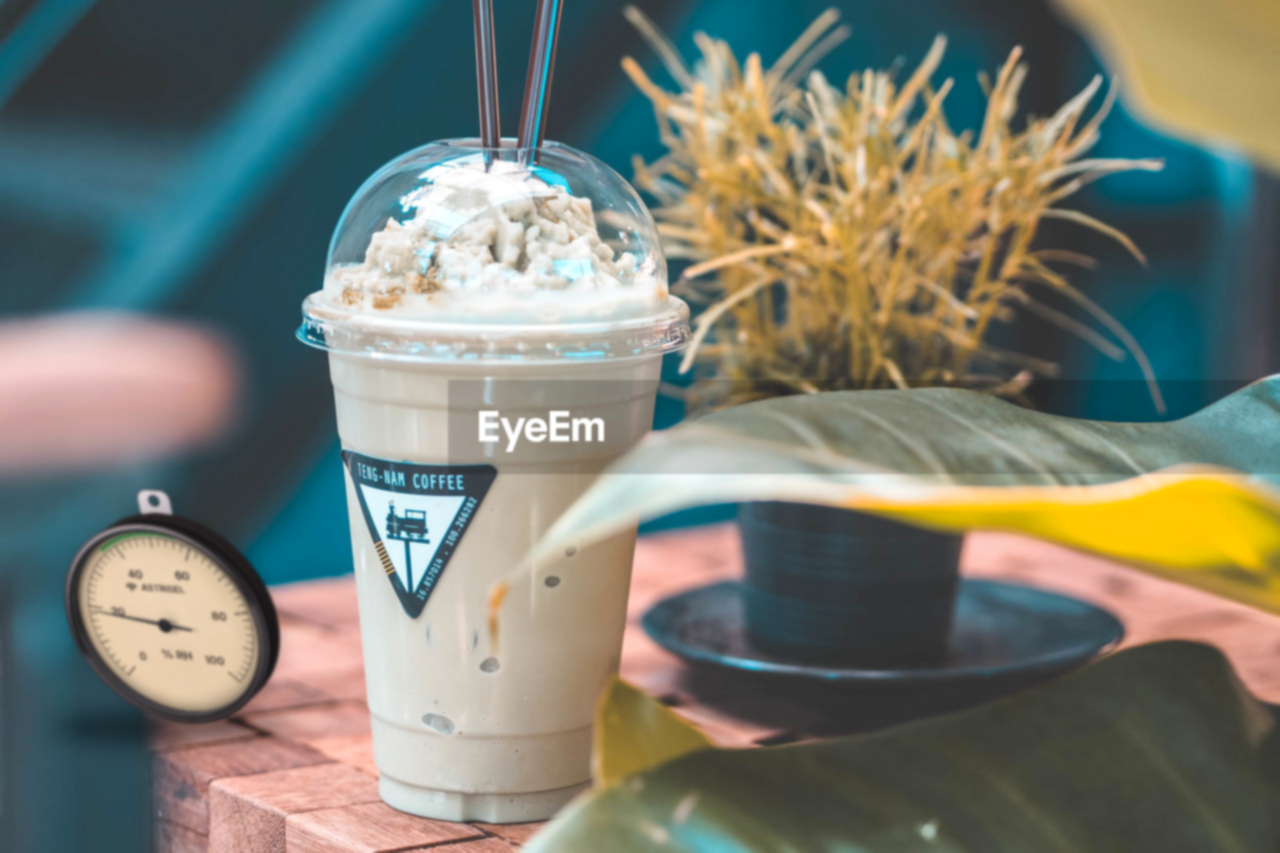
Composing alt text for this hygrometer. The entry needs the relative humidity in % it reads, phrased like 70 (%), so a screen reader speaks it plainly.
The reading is 20 (%)
